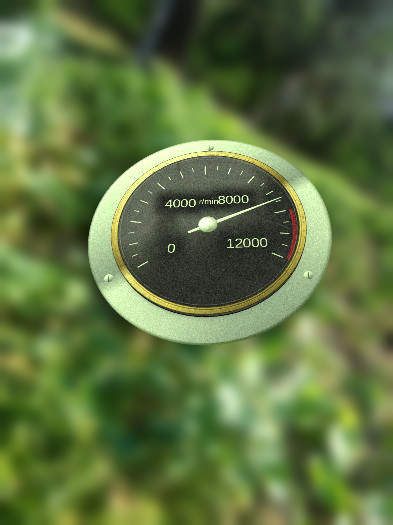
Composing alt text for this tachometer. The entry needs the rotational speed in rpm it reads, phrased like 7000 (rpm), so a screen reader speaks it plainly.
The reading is 9500 (rpm)
